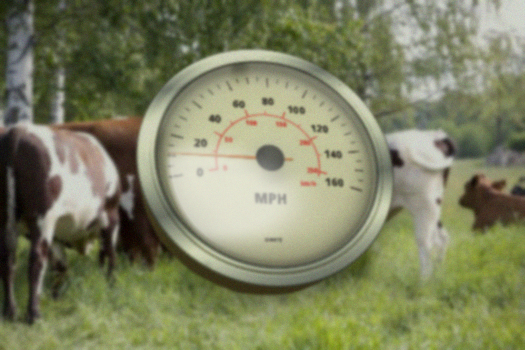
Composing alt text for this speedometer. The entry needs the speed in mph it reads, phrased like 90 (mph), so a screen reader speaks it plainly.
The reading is 10 (mph)
